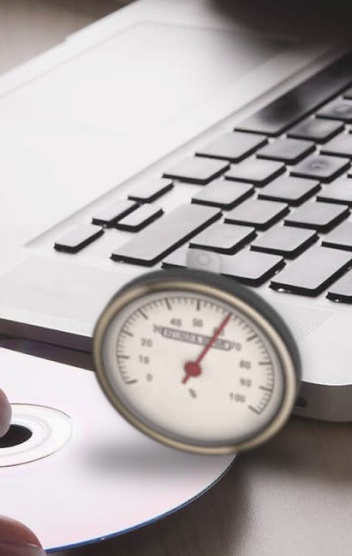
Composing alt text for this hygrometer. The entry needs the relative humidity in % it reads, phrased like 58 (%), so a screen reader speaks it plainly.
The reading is 60 (%)
